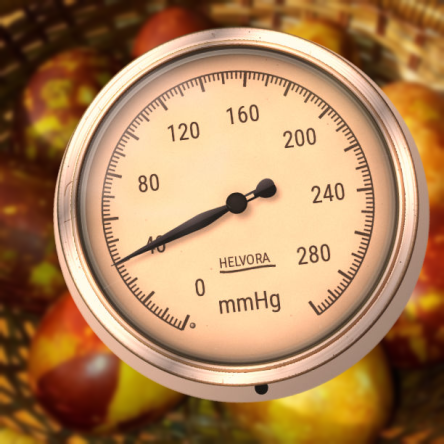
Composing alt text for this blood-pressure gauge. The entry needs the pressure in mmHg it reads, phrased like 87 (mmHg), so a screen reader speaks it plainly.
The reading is 40 (mmHg)
